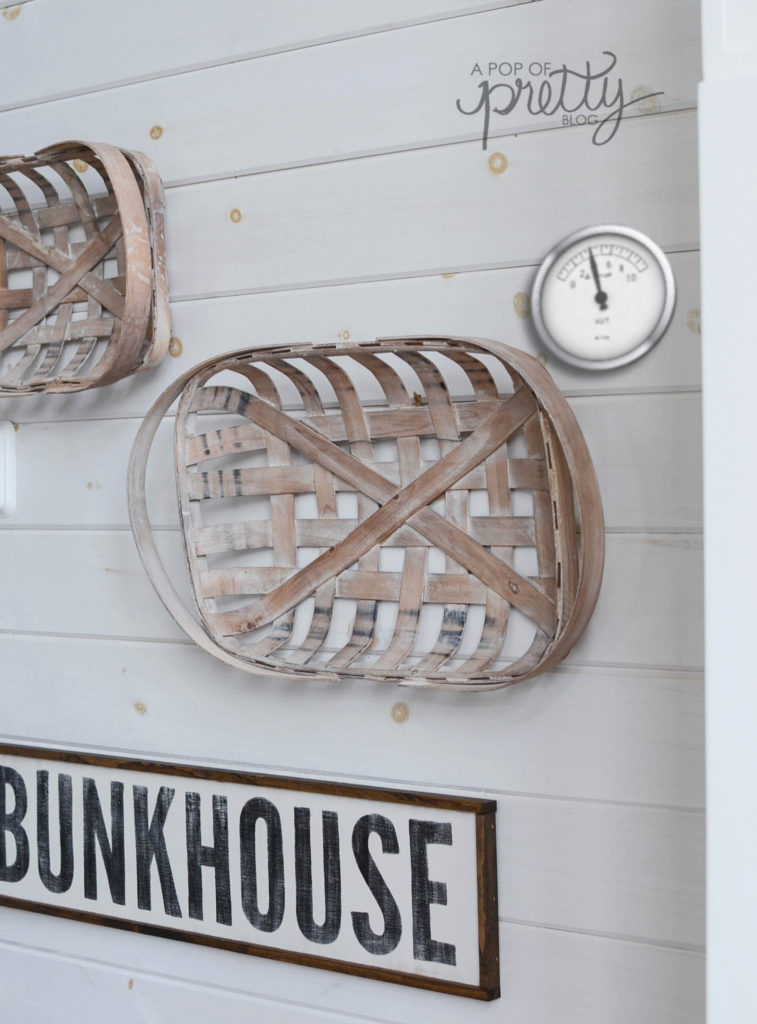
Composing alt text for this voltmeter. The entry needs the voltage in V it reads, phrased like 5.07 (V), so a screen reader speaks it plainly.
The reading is 4 (V)
